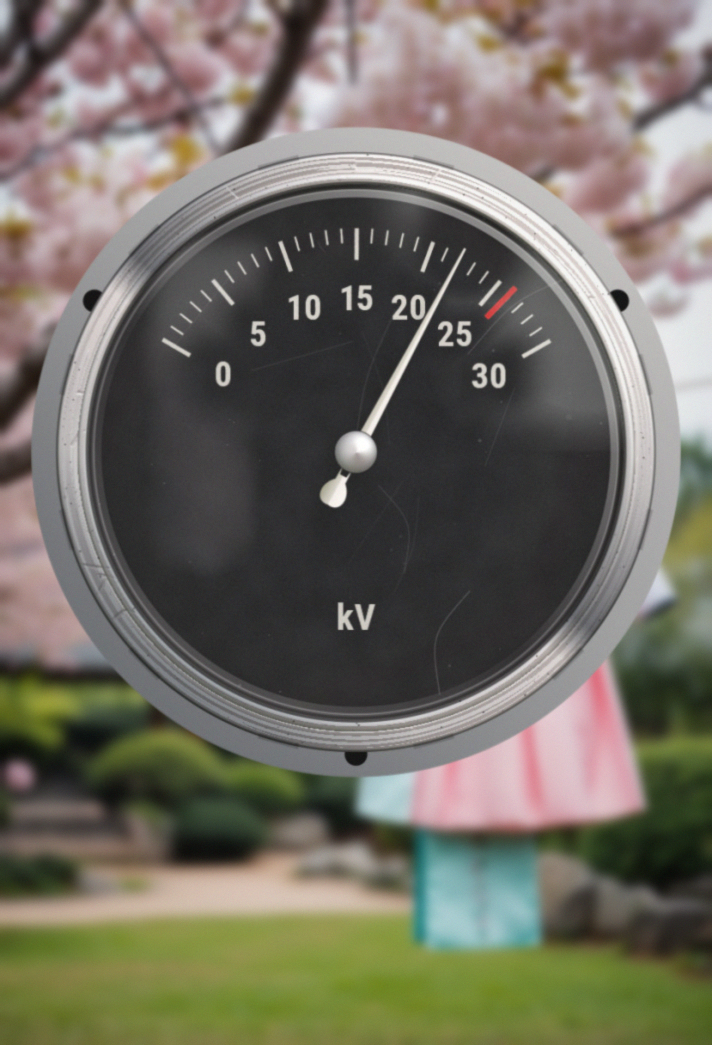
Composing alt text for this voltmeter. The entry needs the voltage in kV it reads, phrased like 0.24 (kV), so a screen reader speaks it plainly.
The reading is 22 (kV)
